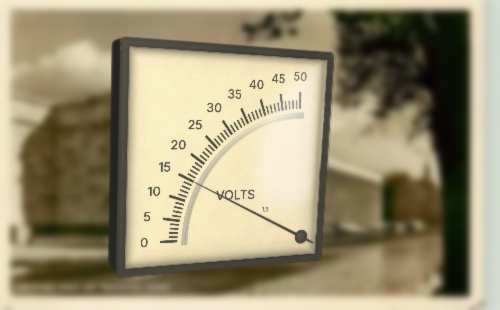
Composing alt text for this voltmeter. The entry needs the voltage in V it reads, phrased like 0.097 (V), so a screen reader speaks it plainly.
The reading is 15 (V)
